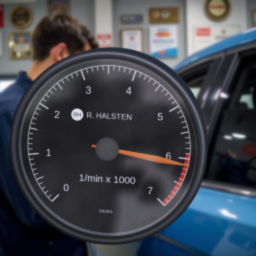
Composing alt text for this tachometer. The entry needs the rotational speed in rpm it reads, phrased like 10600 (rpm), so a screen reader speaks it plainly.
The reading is 6100 (rpm)
